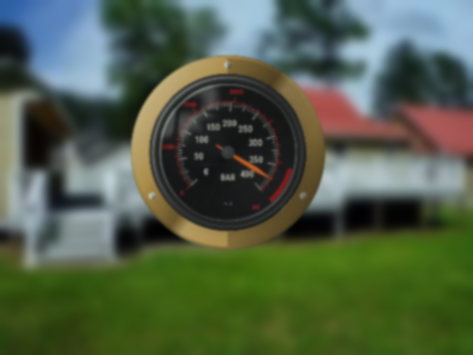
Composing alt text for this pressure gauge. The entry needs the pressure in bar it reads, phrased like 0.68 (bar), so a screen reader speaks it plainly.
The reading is 375 (bar)
